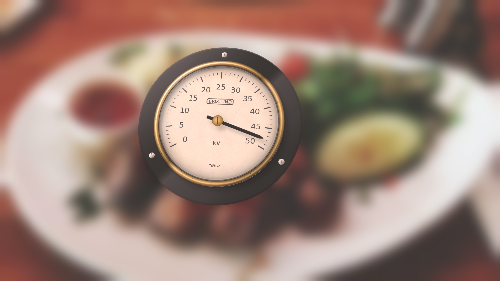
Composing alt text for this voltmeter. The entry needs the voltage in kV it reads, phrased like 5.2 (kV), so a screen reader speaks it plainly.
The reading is 48 (kV)
